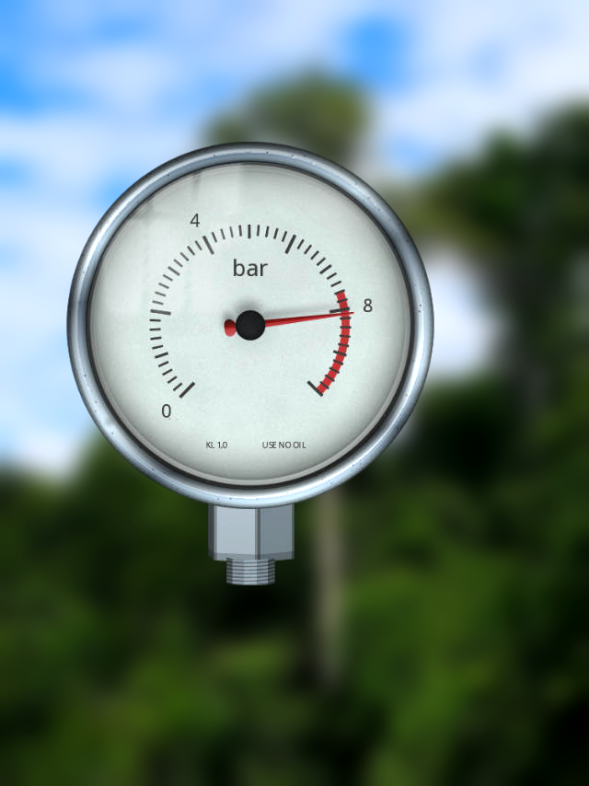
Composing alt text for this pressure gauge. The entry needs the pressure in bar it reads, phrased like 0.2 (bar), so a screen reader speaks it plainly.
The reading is 8.1 (bar)
